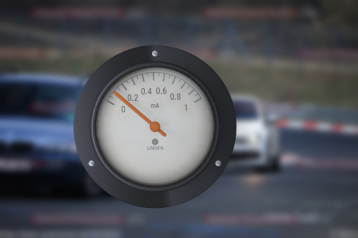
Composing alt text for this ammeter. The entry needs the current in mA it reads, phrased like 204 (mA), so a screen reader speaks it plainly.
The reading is 0.1 (mA)
